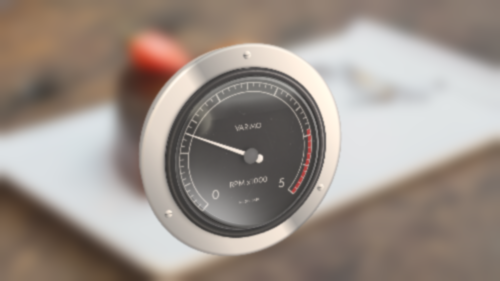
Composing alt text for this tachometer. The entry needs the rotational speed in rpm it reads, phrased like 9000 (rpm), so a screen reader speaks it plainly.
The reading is 1300 (rpm)
